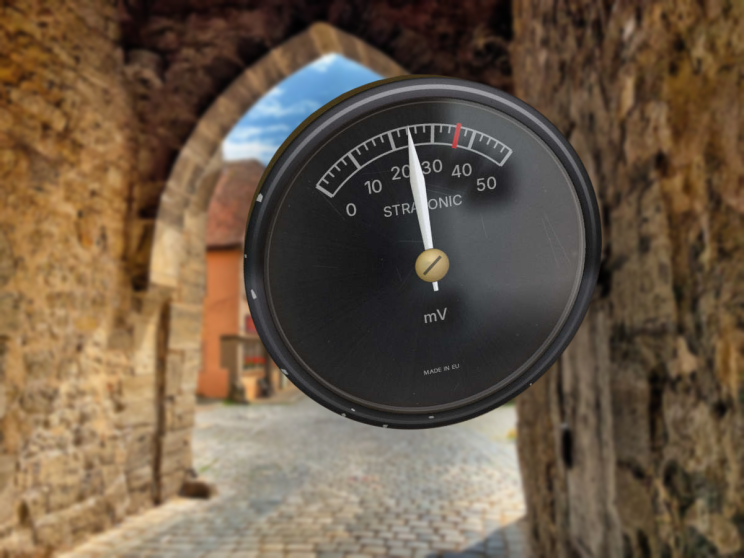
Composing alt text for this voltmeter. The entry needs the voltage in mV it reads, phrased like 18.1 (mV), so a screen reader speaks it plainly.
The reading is 24 (mV)
